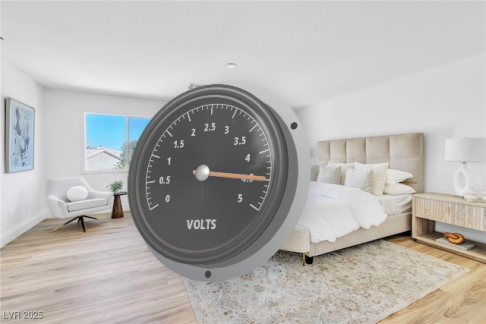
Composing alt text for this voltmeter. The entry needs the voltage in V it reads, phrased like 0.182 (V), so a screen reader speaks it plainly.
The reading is 4.5 (V)
